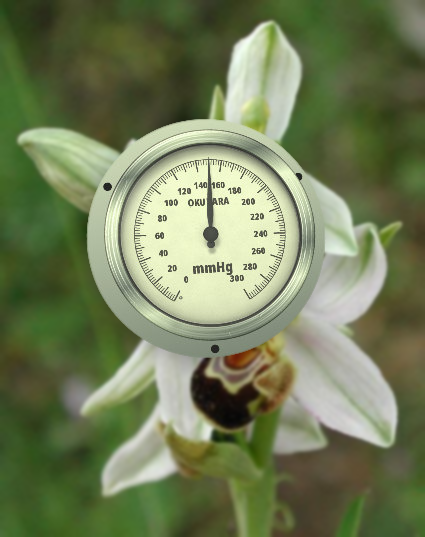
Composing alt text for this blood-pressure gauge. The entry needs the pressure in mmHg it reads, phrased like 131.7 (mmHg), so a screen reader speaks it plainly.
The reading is 150 (mmHg)
